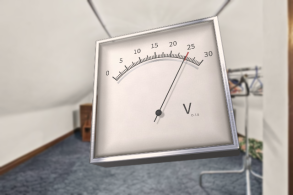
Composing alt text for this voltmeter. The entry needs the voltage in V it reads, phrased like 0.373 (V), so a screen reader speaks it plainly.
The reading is 25 (V)
